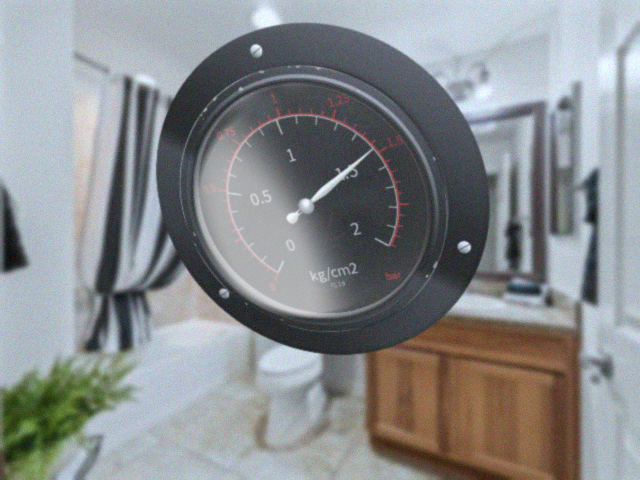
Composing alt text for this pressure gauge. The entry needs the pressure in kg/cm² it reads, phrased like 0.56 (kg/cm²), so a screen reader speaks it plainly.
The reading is 1.5 (kg/cm²)
